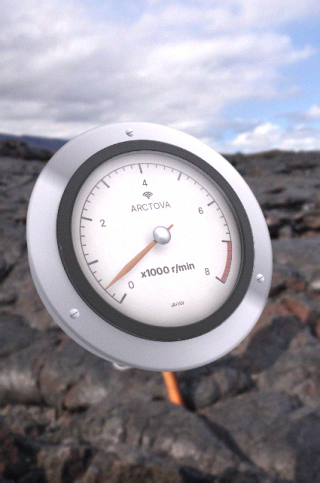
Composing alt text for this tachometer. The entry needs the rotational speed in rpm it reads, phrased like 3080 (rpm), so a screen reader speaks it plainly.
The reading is 400 (rpm)
